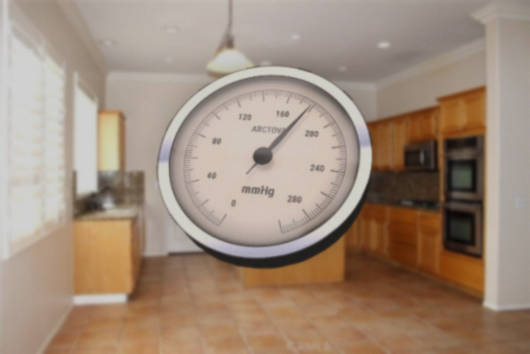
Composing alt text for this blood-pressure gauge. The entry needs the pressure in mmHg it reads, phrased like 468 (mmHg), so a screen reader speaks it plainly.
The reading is 180 (mmHg)
